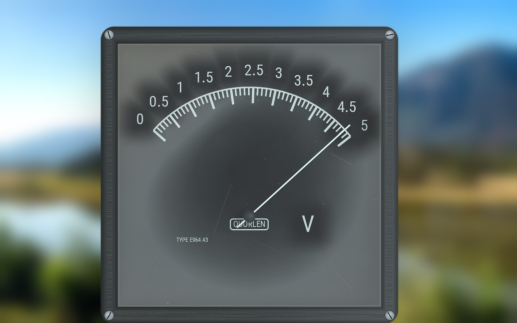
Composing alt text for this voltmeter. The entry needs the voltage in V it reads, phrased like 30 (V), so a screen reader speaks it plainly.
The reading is 4.8 (V)
